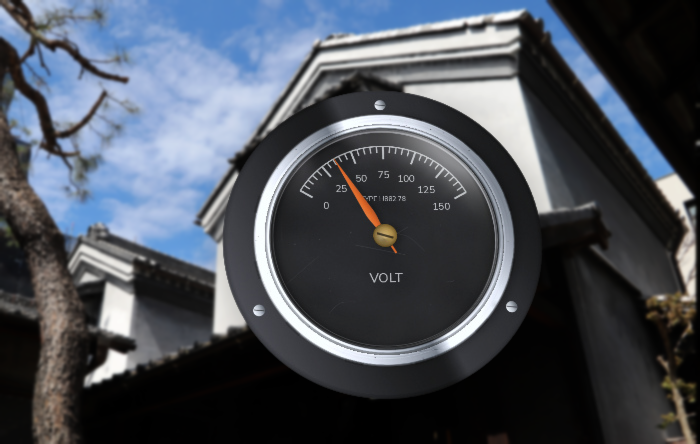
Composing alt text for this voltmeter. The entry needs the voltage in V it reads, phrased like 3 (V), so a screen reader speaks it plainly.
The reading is 35 (V)
